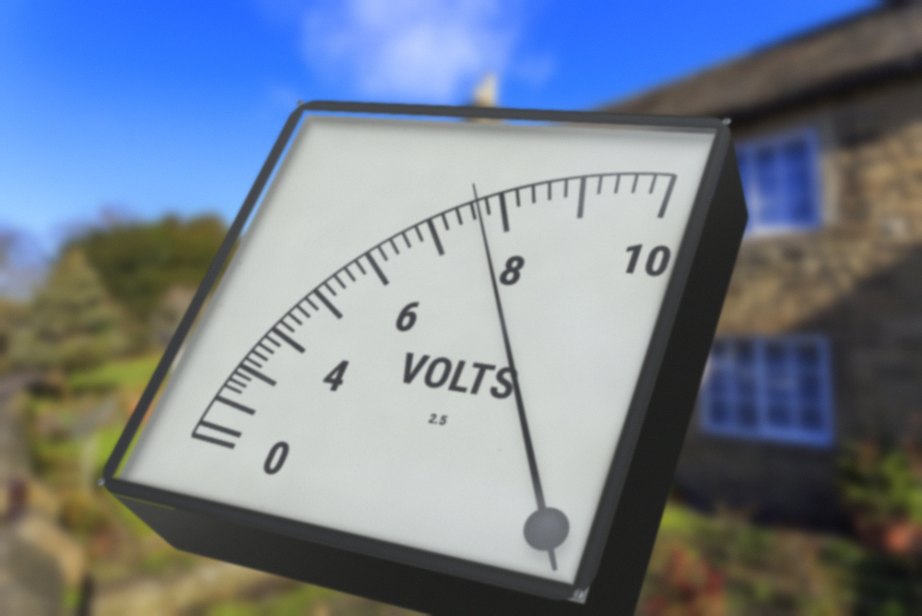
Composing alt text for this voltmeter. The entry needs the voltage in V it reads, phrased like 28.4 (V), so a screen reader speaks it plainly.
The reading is 7.7 (V)
